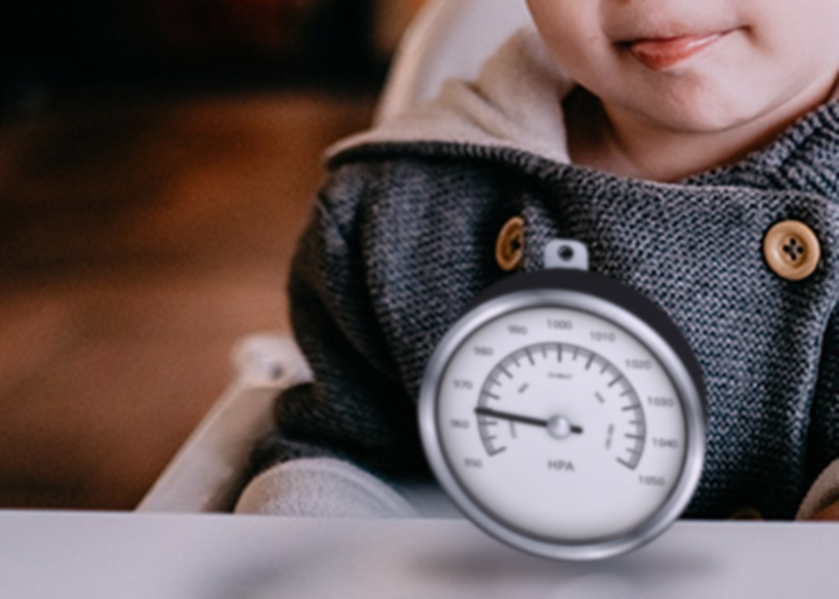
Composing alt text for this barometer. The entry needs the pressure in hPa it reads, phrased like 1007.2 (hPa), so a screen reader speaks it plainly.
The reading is 965 (hPa)
